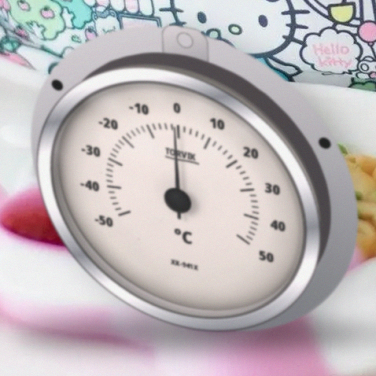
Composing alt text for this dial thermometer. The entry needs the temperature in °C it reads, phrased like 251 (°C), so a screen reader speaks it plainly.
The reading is 0 (°C)
